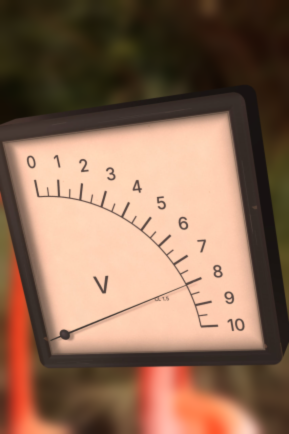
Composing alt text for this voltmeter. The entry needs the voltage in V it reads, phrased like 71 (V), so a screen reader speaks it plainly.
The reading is 8 (V)
